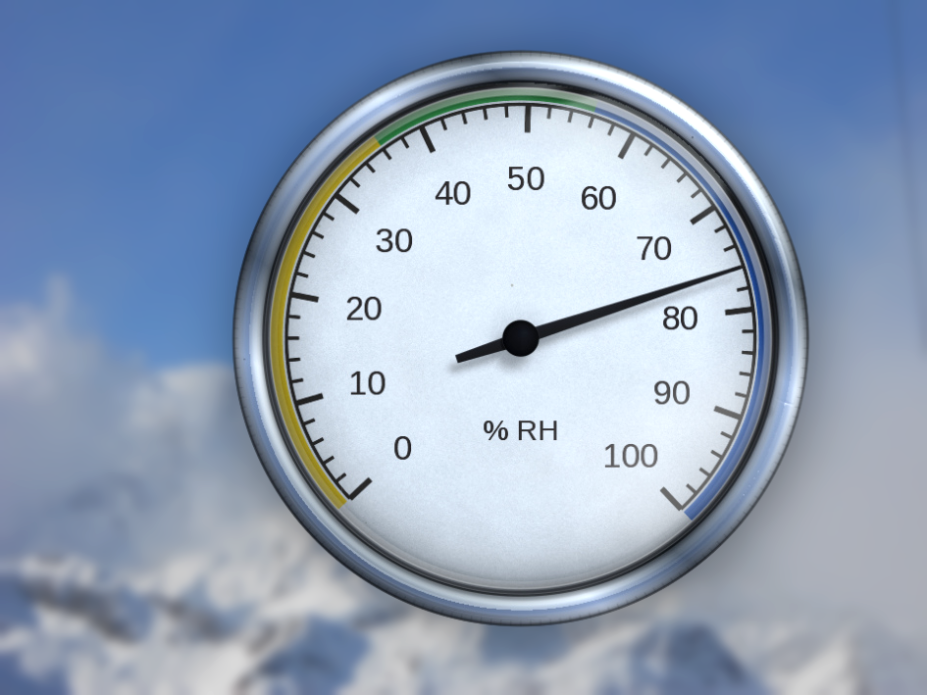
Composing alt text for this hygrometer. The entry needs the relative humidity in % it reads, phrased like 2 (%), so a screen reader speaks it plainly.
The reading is 76 (%)
